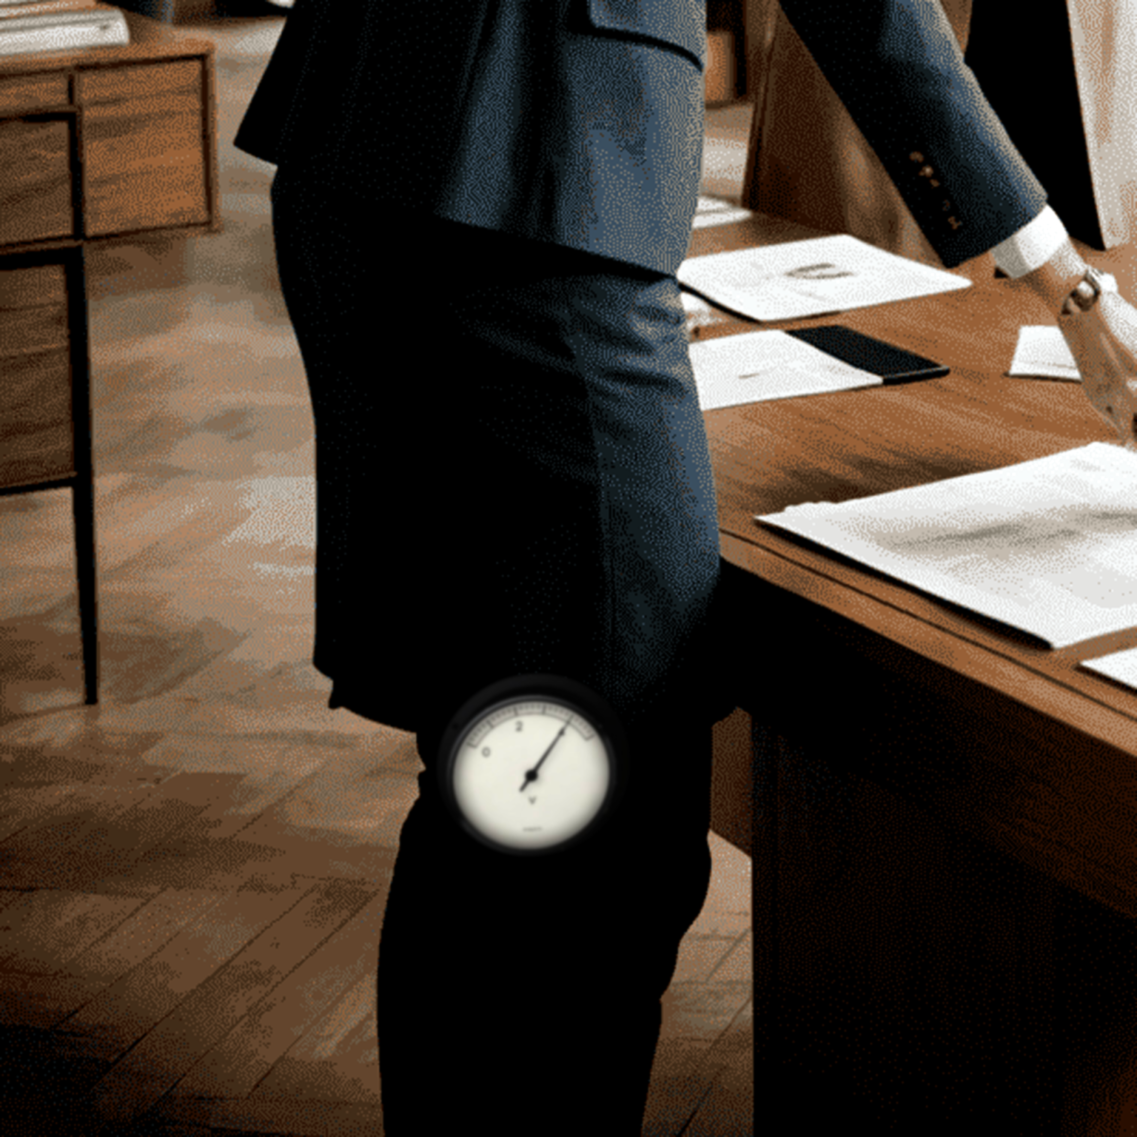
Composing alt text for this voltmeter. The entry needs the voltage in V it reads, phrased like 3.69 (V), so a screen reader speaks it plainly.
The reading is 4 (V)
